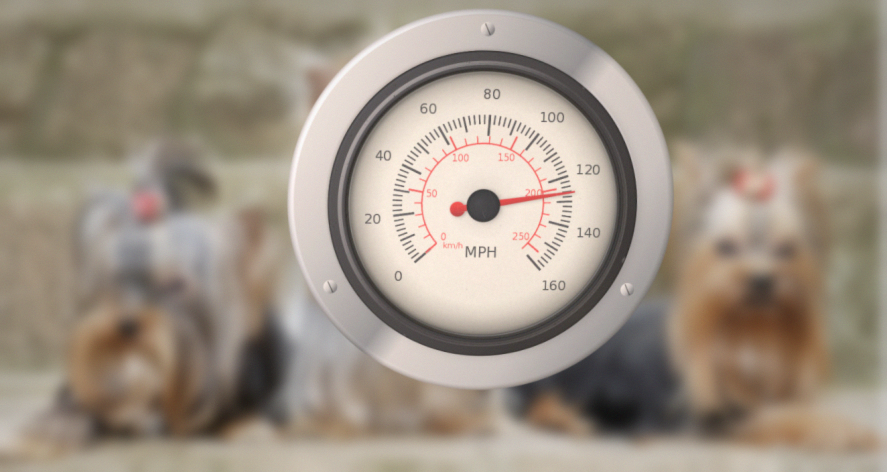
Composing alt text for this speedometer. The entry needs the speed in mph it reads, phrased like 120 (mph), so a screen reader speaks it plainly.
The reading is 126 (mph)
